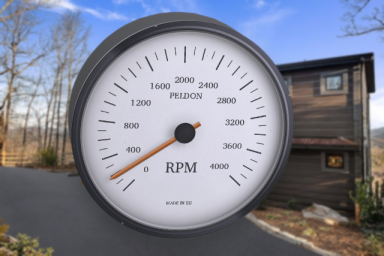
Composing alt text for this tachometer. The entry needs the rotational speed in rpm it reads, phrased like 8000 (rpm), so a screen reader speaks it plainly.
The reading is 200 (rpm)
